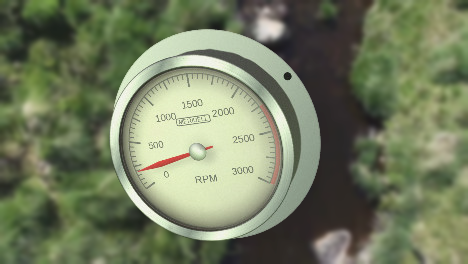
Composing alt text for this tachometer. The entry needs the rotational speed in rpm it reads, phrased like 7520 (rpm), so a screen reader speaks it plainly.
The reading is 200 (rpm)
